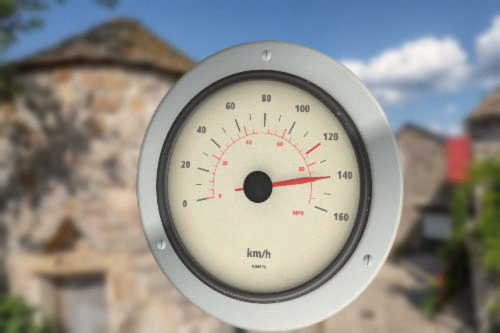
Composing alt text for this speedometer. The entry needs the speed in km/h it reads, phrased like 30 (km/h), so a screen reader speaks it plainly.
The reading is 140 (km/h)
